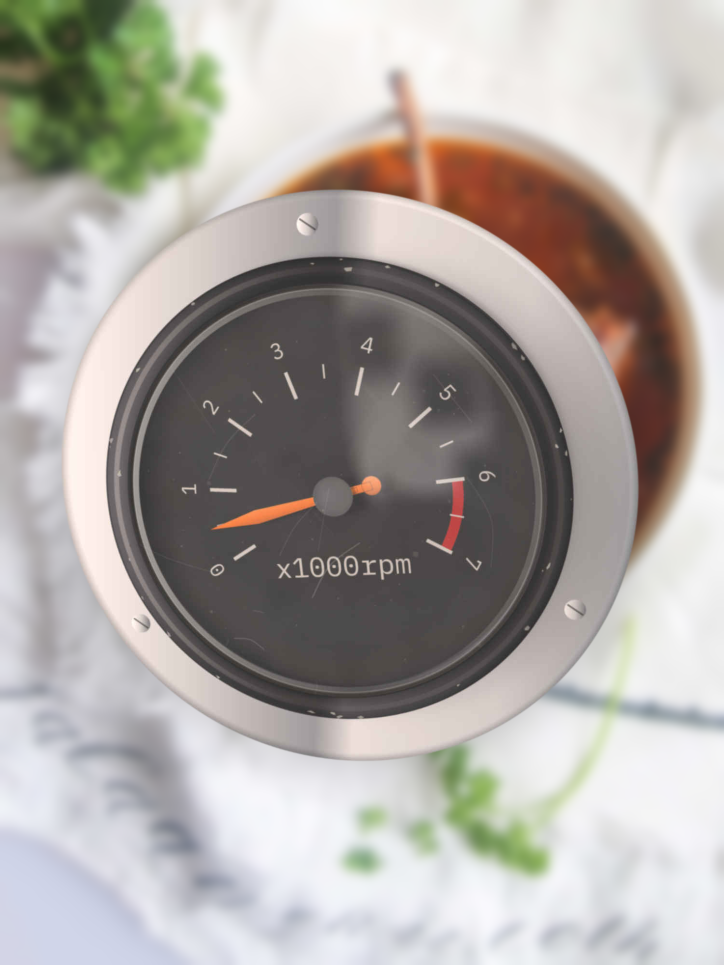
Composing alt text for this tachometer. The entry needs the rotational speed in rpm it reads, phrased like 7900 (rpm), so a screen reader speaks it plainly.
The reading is 500 (rpm)
